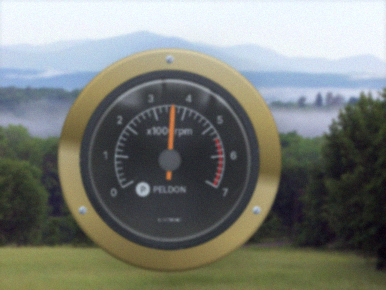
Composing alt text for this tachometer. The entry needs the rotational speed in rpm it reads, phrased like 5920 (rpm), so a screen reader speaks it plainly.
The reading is 3600 (rpm)
